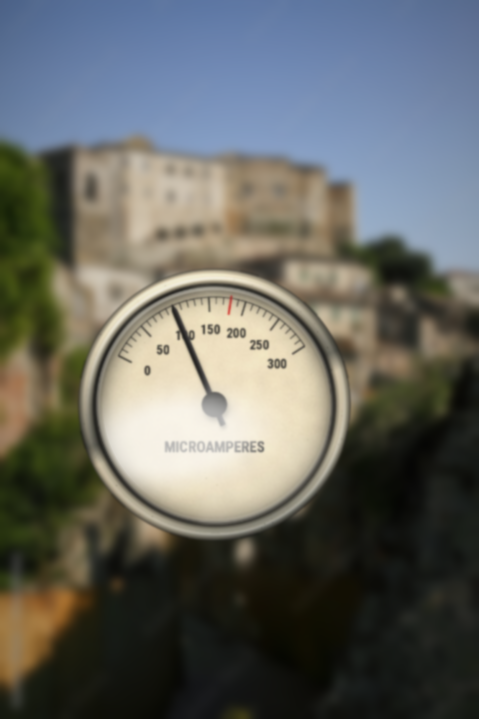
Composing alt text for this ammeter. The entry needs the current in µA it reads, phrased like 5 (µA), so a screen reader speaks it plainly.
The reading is 100 (µA)
